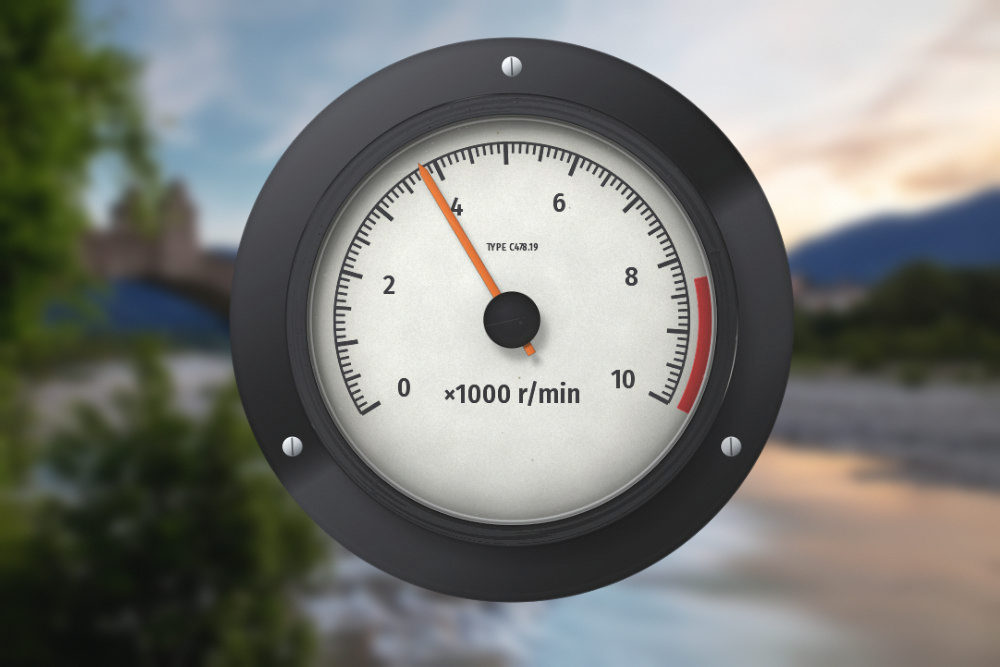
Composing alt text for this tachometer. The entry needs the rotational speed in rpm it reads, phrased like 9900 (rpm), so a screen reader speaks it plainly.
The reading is 3800 (rpm)
